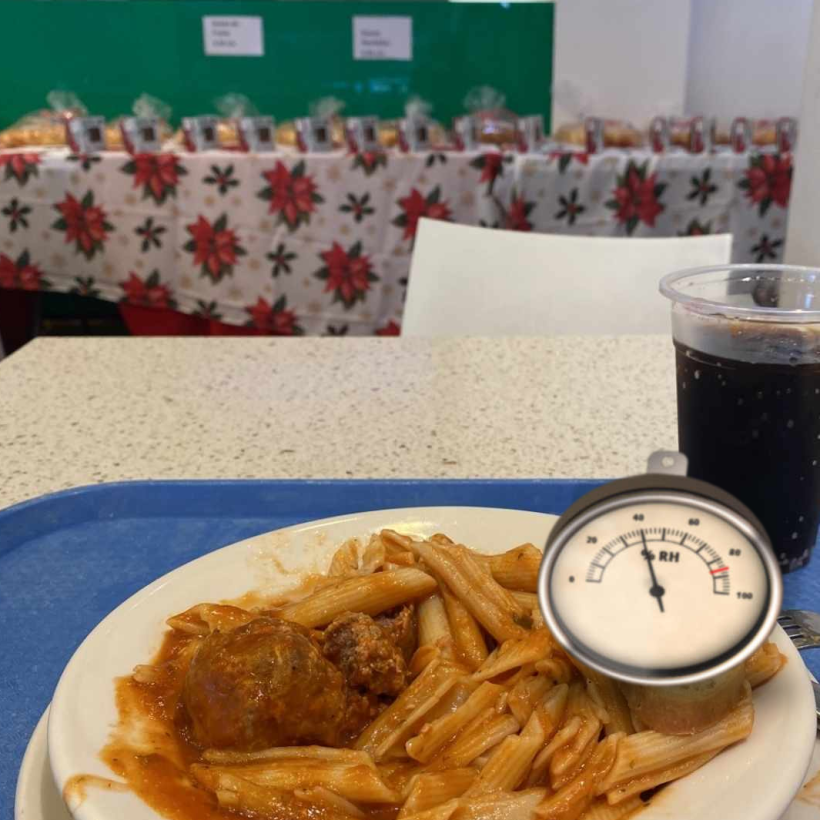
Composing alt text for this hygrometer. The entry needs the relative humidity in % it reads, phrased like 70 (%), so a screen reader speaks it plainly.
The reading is 40 (%)
